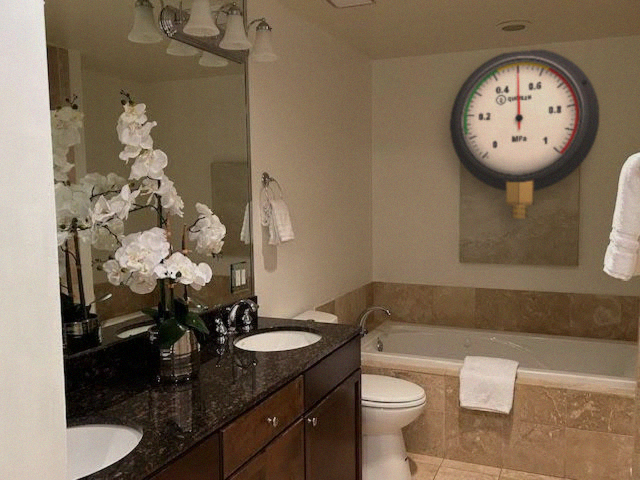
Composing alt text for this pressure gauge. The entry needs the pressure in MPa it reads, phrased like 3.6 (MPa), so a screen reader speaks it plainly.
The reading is 0.5 (MPa)
